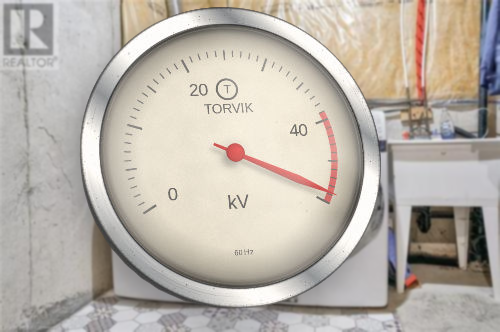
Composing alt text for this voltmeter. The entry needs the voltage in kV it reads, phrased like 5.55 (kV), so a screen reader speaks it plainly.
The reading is 49 (kV)
